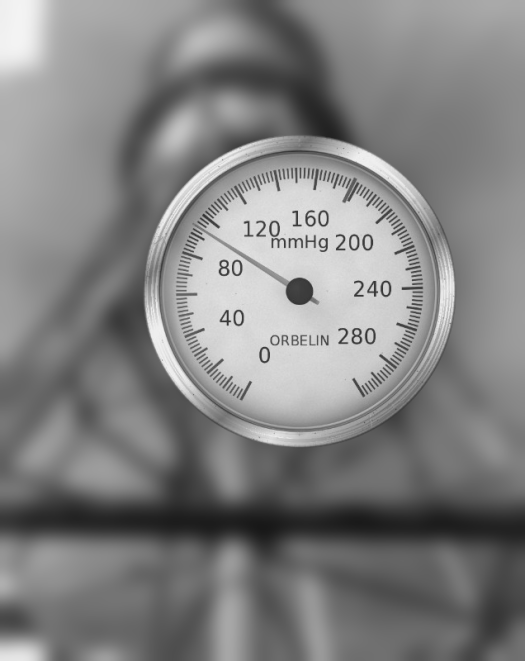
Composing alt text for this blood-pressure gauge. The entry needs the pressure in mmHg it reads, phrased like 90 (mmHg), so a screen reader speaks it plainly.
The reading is 94 (mmHg)
